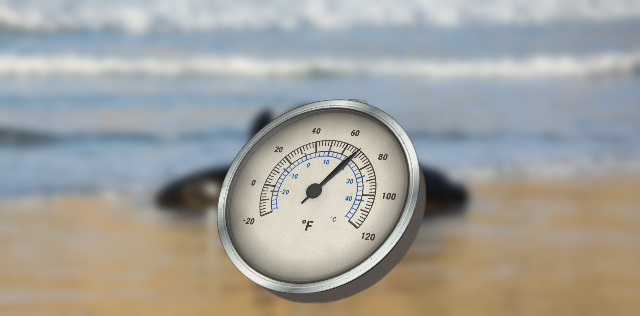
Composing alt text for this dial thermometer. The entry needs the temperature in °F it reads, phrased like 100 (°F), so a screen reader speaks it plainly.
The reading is 70 (°F)
